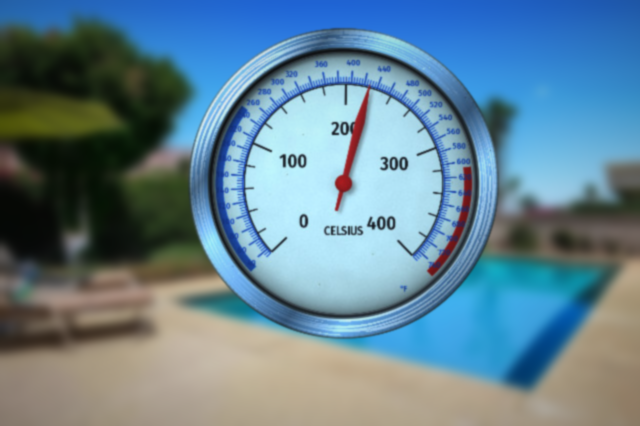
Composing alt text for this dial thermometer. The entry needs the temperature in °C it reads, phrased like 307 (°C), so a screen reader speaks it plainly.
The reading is 220 (°C)
